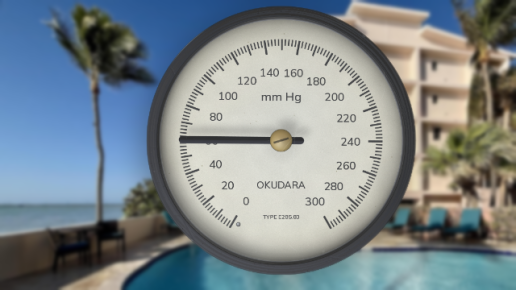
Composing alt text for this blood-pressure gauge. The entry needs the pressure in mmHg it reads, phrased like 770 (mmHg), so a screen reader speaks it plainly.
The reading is 60 (mmHg)
